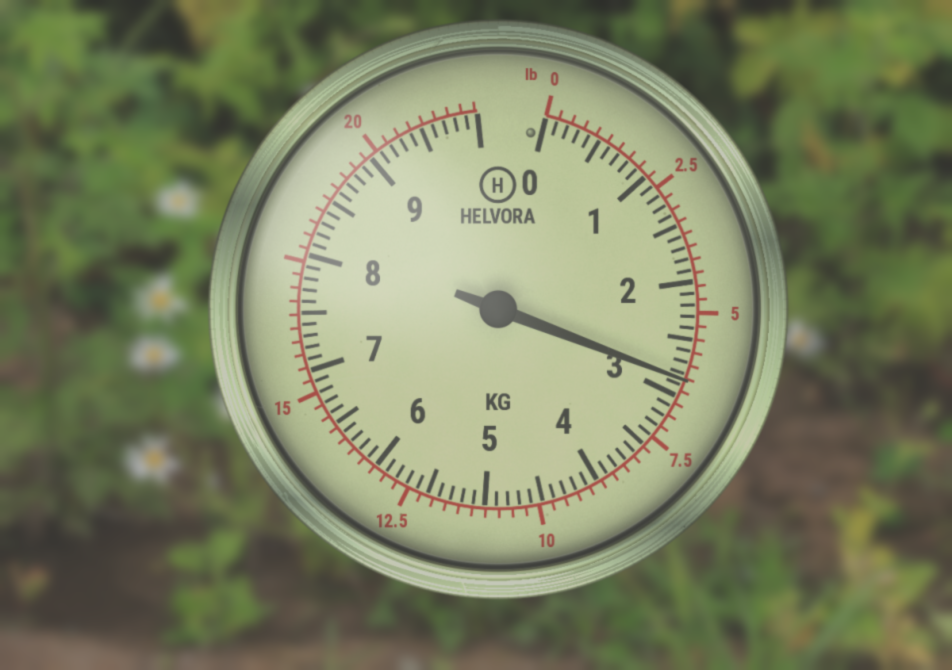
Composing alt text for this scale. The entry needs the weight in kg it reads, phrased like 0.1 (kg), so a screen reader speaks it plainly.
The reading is 2.85 (kg)
